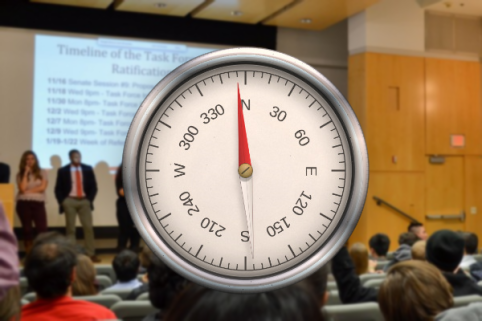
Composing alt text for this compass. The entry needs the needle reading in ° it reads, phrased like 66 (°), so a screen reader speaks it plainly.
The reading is 355 (°)
